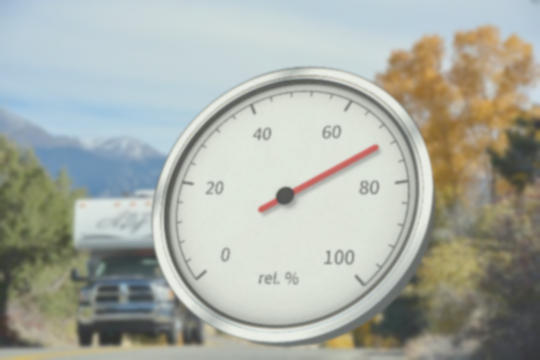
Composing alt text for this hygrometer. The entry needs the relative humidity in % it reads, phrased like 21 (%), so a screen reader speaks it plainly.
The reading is 72 (%)
